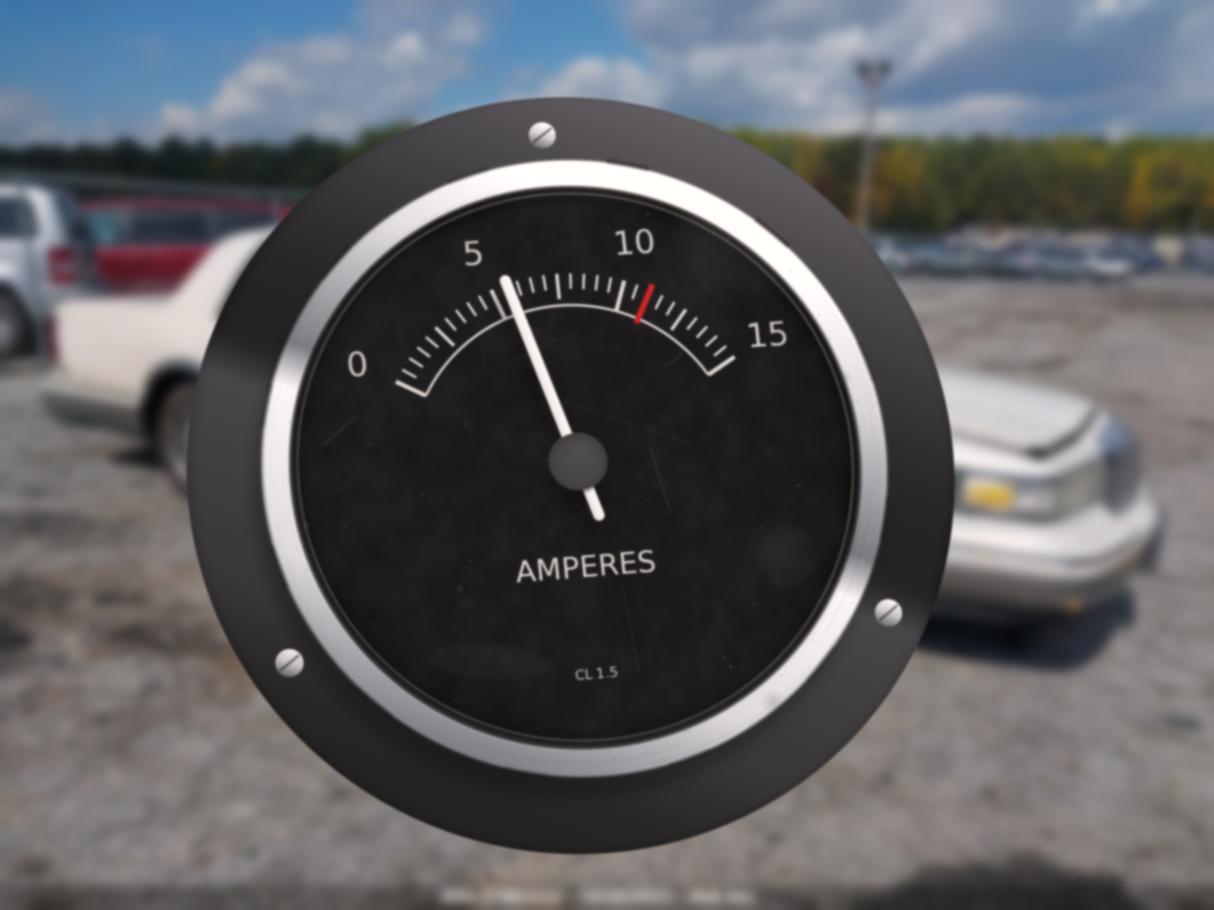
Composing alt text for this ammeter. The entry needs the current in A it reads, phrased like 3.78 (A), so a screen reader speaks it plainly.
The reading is 5.5 (A)
